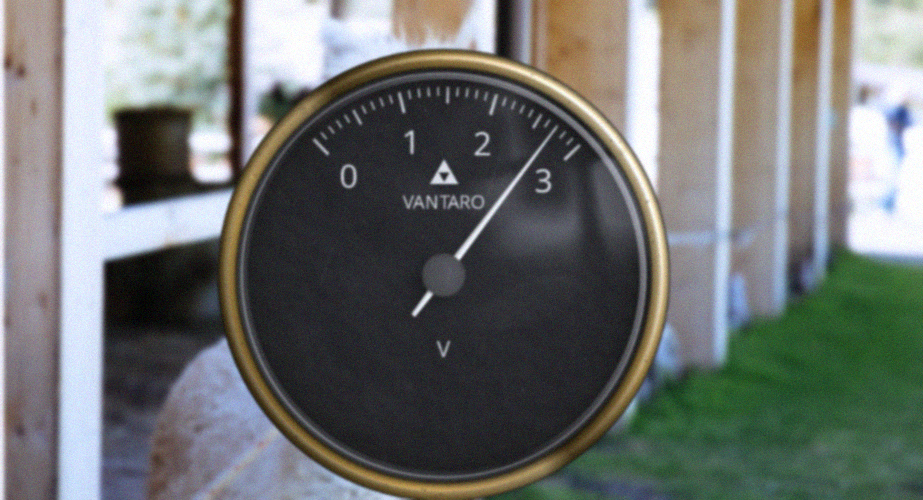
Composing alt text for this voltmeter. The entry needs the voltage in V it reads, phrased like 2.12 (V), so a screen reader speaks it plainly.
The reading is 2.7 (V)
